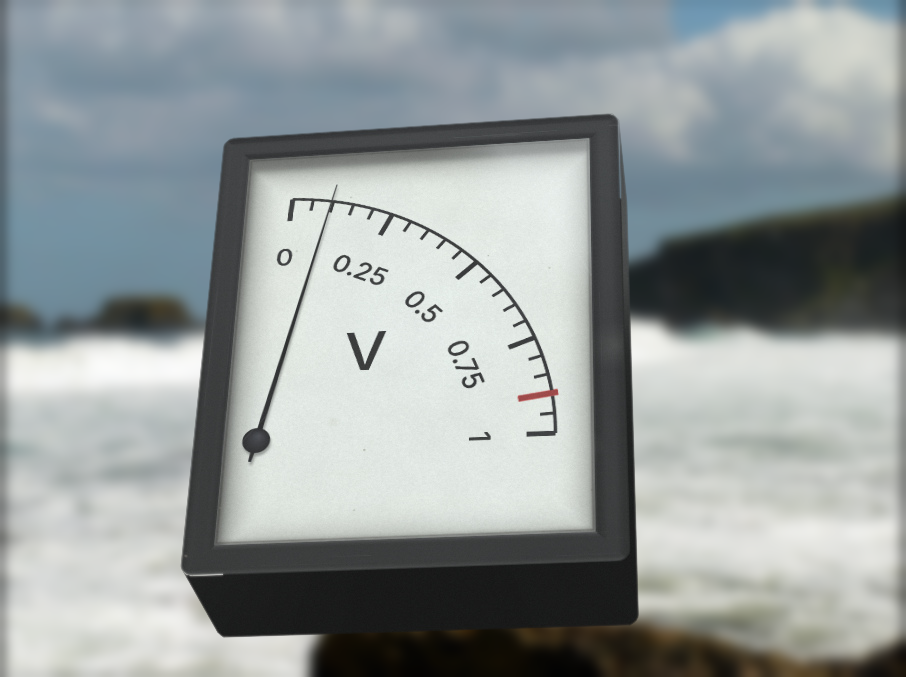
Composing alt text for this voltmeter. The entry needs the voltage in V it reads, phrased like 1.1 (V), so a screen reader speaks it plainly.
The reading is 0.1 (V)
